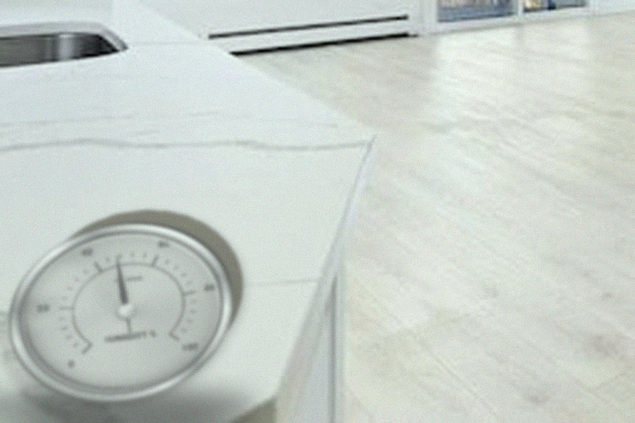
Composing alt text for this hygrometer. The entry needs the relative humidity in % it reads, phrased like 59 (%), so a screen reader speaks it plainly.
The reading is 48 (%)
